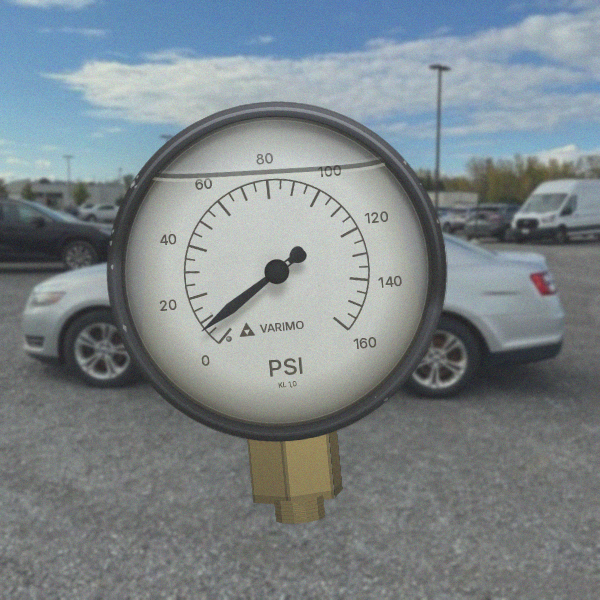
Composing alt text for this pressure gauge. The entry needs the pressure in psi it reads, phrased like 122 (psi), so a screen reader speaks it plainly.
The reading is 7.5 (psi)
